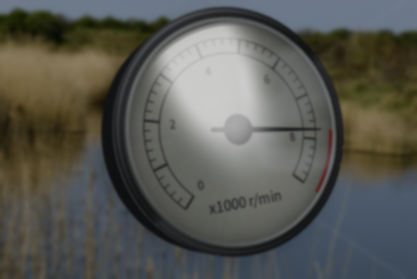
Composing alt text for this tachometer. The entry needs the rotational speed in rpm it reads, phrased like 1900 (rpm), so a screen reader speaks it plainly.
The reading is 7800 (rpm)
